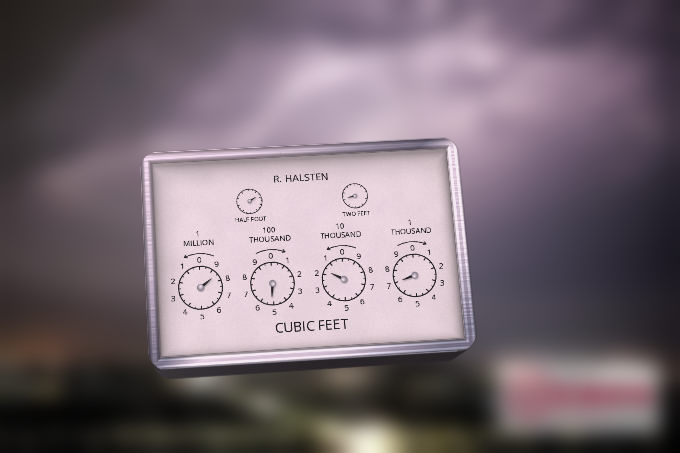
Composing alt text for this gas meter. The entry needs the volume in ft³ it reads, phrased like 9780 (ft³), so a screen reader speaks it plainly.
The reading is 851700 (ft³)
